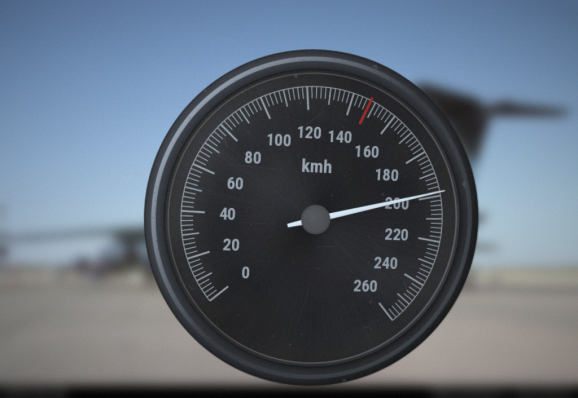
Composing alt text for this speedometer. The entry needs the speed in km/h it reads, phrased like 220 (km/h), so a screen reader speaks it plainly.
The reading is 198 (km/h)
